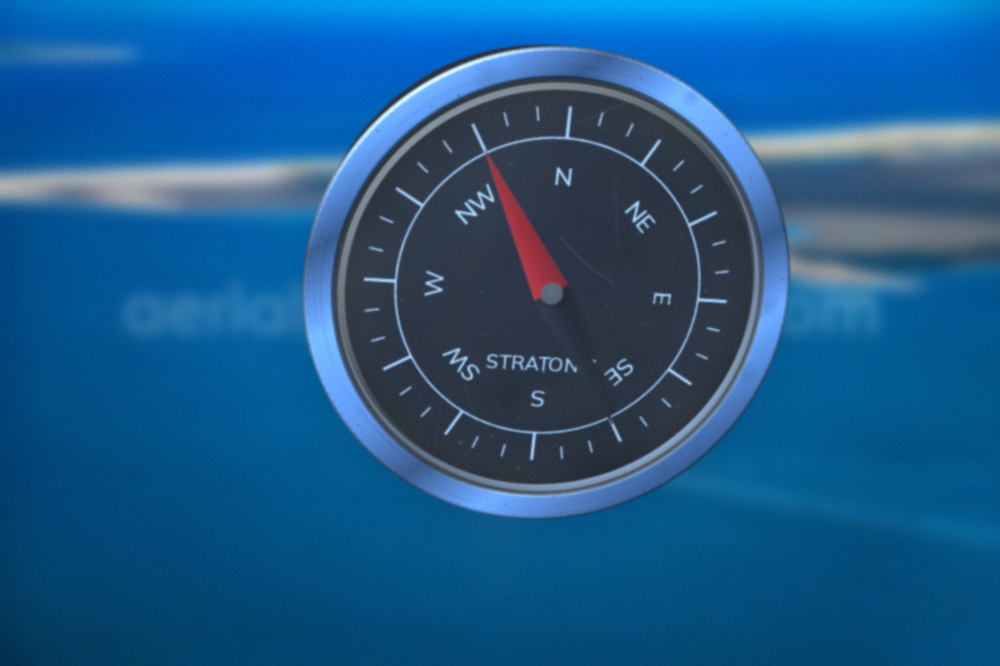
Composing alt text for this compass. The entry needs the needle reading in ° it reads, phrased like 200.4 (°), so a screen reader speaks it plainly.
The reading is 330 (°)
